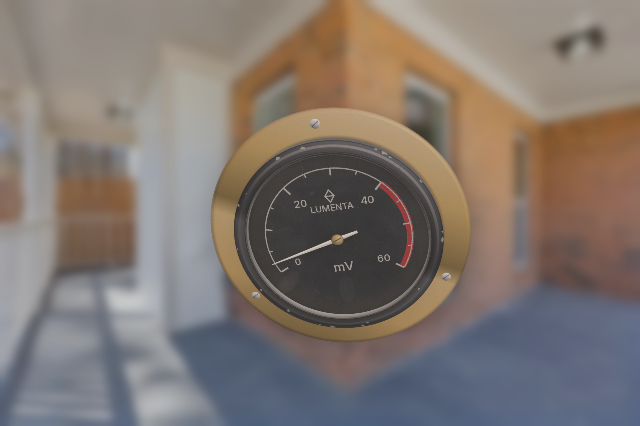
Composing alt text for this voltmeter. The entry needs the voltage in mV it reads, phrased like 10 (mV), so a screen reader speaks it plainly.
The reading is 2.5 (mV)
